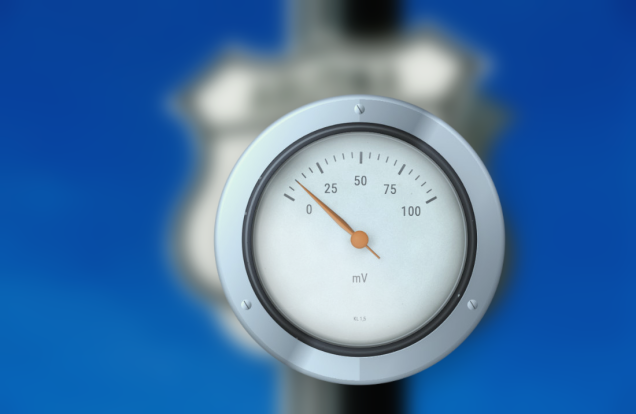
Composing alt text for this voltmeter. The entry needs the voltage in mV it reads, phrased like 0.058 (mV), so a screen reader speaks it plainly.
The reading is 10 (mV)
